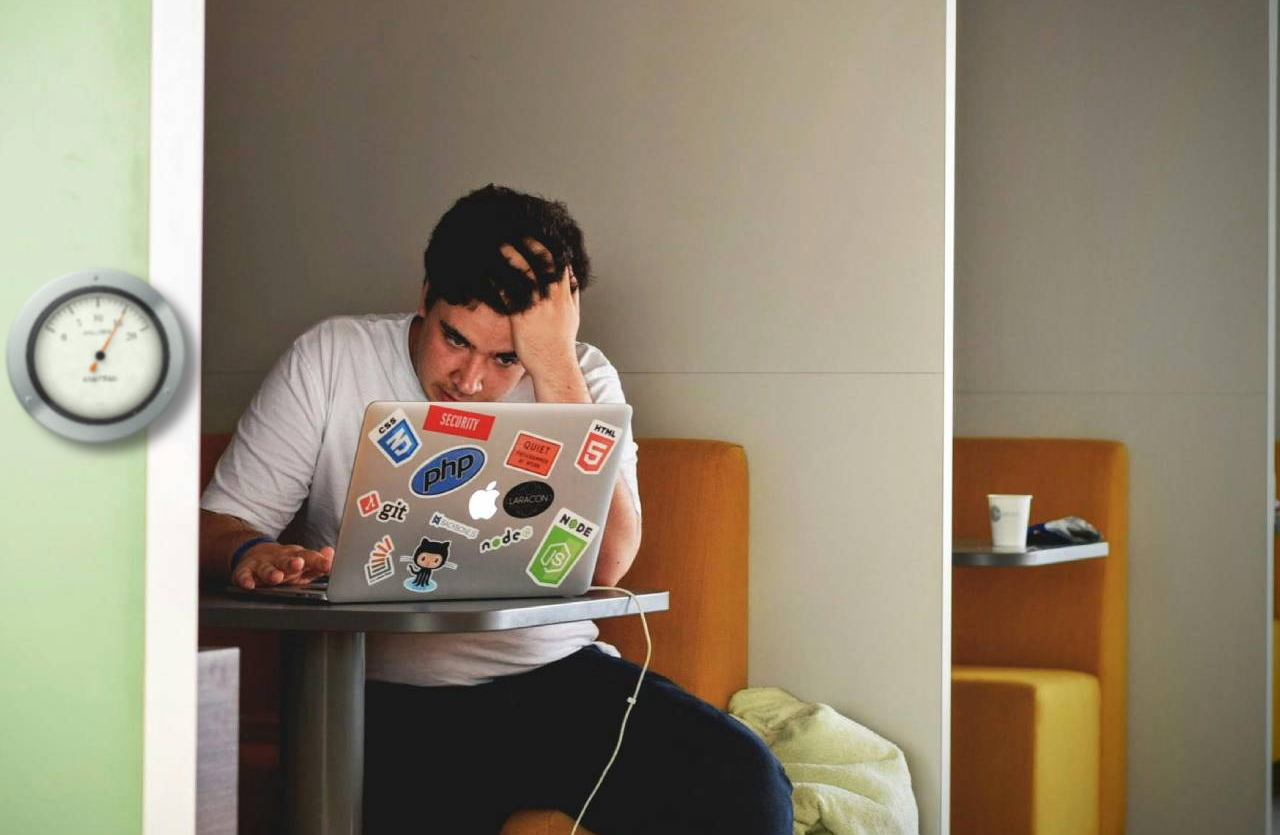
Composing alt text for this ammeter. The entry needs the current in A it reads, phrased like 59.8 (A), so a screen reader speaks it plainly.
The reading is 15 (A)
